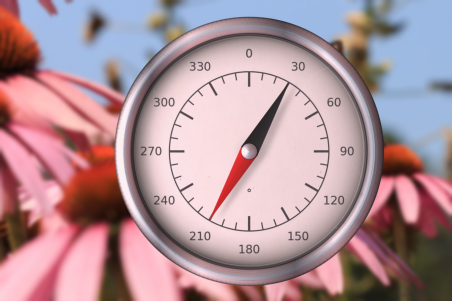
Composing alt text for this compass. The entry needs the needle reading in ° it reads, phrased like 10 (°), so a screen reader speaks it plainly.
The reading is 210 (°)
